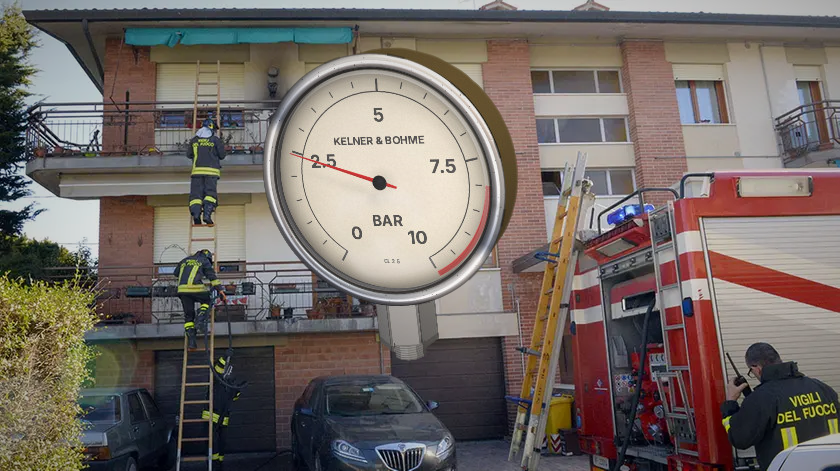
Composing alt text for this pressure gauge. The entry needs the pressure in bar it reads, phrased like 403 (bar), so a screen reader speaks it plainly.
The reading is 2.5 (bar)
